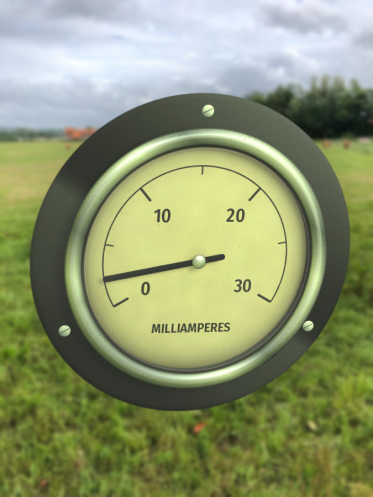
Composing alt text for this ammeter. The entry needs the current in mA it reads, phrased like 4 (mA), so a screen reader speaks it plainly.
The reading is 2.5 (mA)
